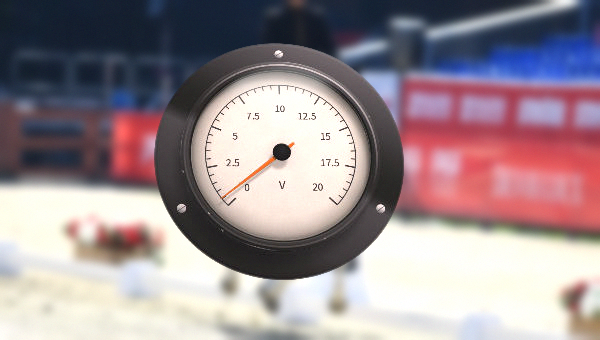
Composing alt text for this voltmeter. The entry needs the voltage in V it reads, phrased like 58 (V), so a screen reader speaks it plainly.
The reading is 0.5 (V)
